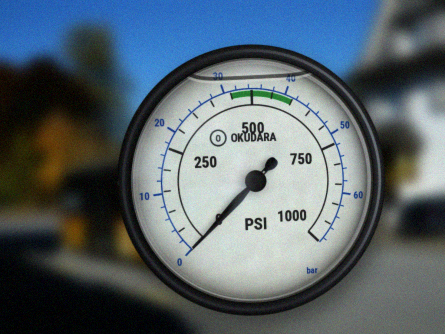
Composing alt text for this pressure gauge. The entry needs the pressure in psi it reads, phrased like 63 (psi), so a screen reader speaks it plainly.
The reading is 0 (psi)
